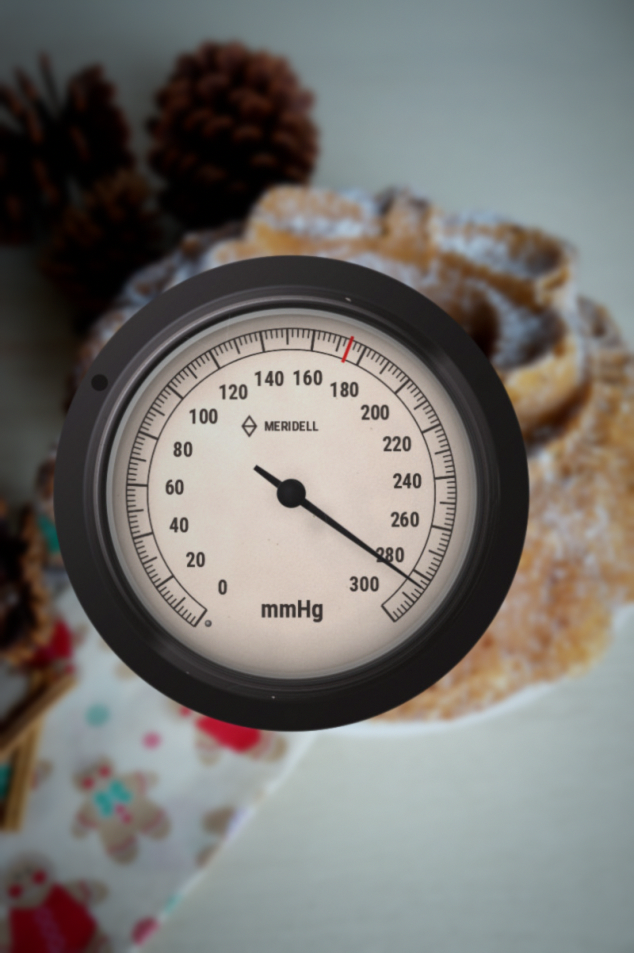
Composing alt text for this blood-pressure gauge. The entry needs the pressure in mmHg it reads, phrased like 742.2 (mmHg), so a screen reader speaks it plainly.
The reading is 284 (mmHg)
